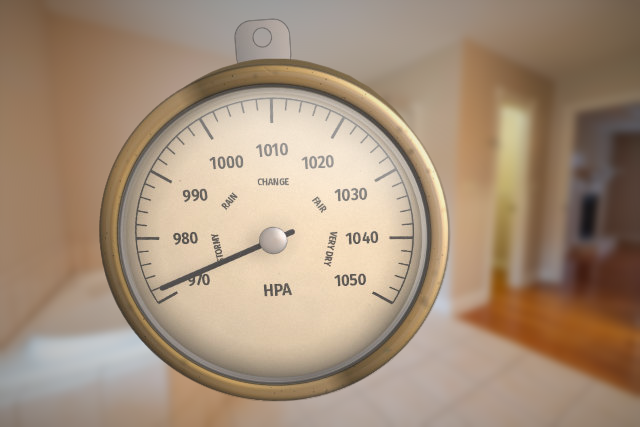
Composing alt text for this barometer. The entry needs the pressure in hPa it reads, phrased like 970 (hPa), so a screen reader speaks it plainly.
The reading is 972 (hPa)
